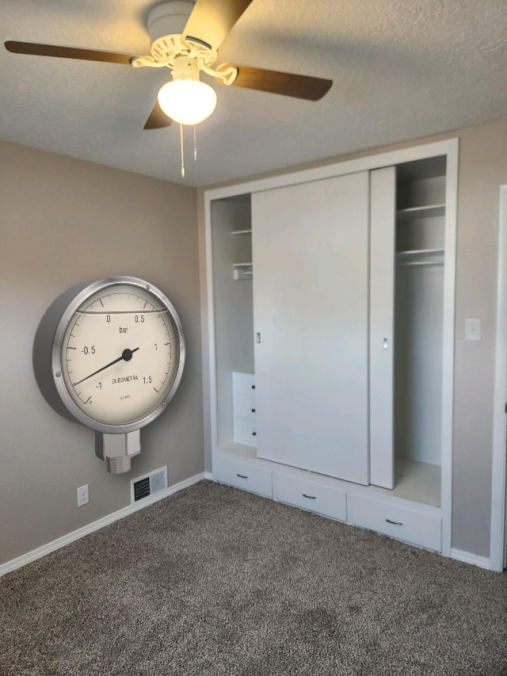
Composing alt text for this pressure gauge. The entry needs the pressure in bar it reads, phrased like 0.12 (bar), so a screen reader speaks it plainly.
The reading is -0.8 (bar)
